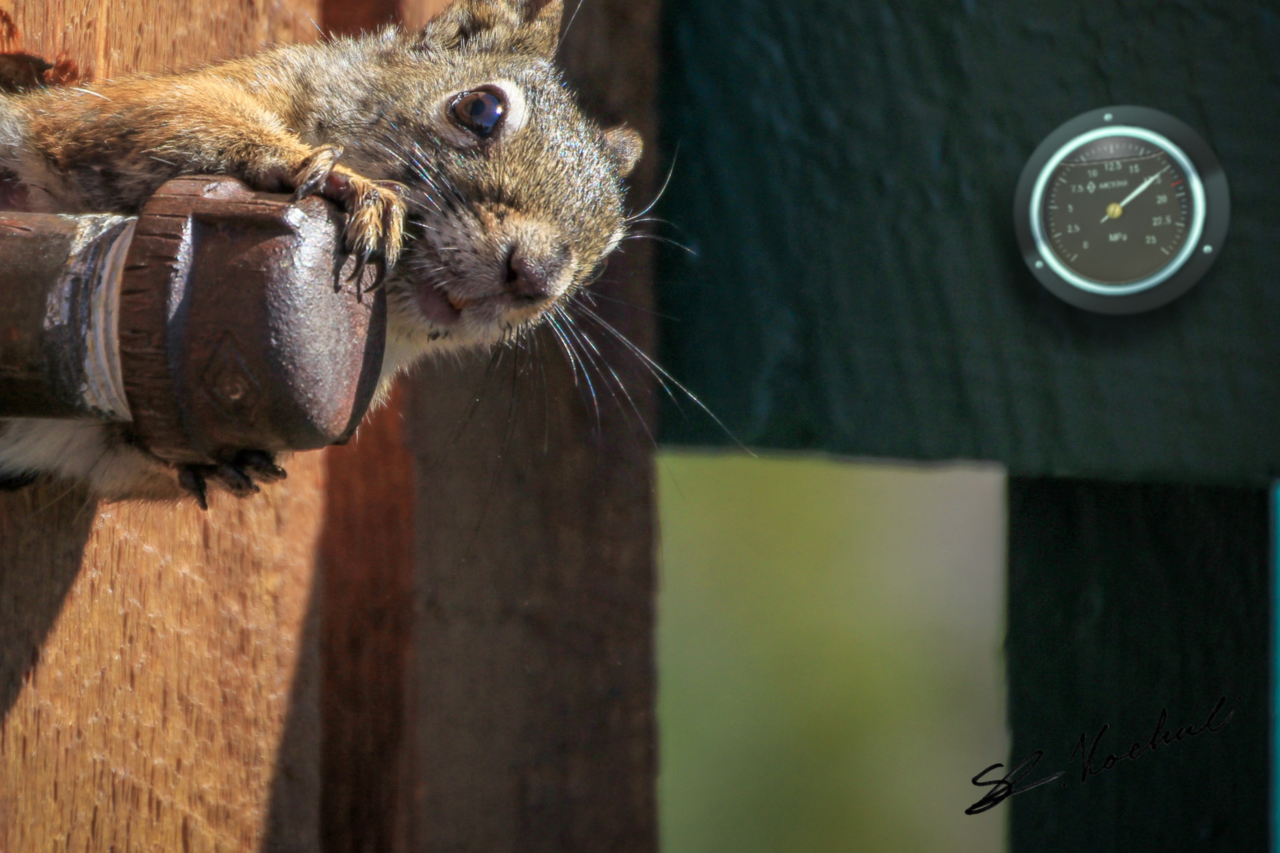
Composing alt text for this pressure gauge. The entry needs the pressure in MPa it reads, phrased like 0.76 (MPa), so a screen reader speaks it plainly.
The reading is 17.5 (MPa)
